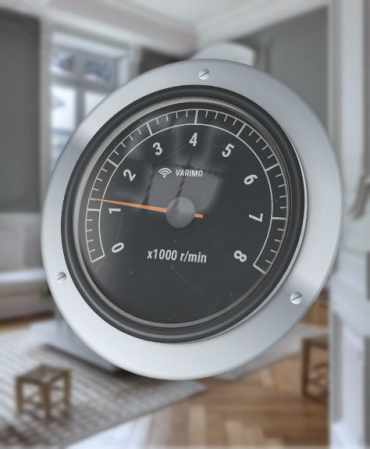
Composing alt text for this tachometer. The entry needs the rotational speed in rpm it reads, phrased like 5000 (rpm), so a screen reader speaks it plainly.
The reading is 1200 (rpm)
